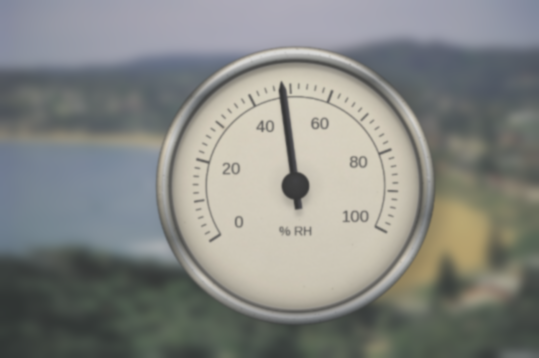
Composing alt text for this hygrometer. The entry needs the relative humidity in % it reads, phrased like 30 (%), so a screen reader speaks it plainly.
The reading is 48 (%)
